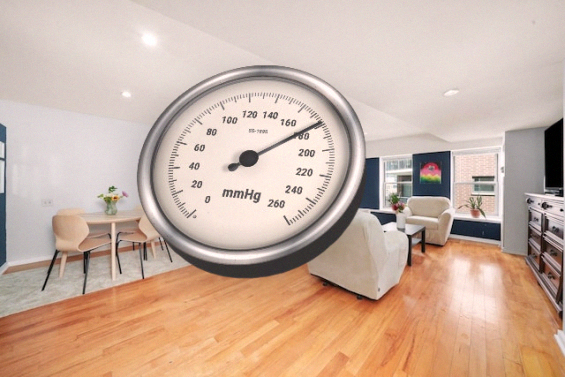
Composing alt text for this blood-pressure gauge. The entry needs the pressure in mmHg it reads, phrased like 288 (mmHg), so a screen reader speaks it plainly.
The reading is 180 (mmHg)
